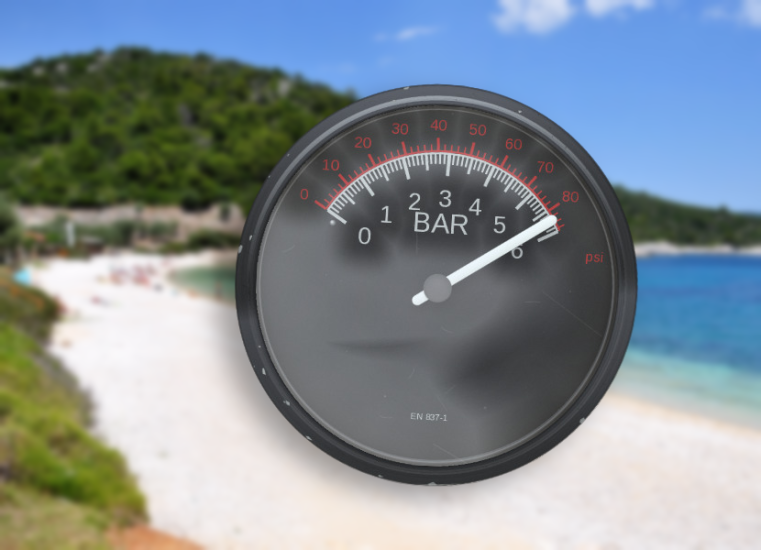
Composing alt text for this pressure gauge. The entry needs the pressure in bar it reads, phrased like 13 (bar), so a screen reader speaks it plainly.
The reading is 5.7 (bar)
